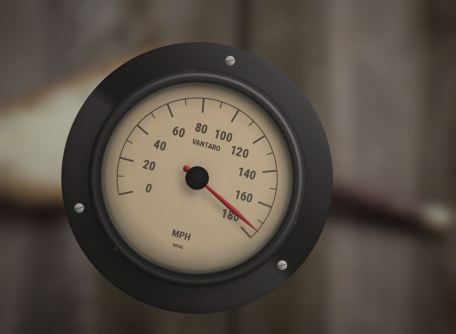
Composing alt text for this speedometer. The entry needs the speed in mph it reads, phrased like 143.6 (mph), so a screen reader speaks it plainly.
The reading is 175 (mph)
